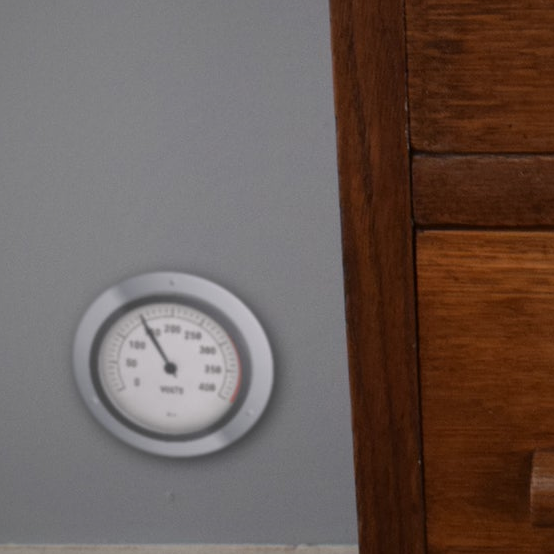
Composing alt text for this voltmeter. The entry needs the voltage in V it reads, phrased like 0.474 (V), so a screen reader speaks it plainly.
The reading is 150 (V)
